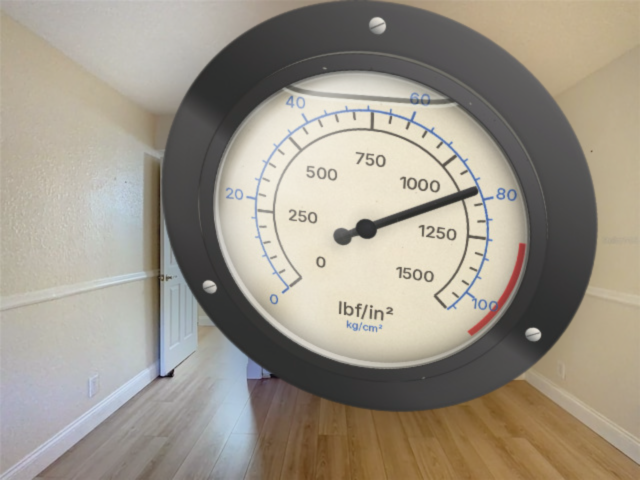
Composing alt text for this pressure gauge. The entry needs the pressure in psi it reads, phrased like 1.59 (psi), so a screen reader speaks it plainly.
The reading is 1100 (psi)
